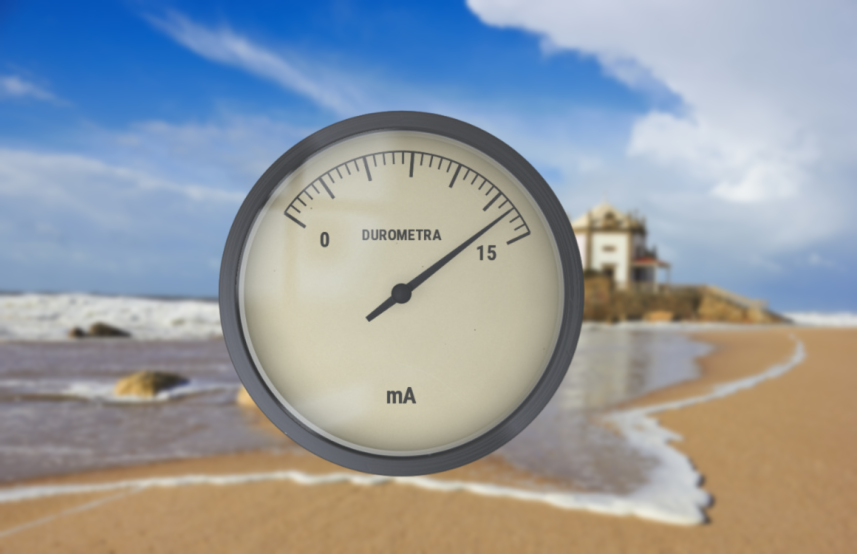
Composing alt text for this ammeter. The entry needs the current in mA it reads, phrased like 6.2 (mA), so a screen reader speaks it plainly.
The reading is 13.5 (mA)
